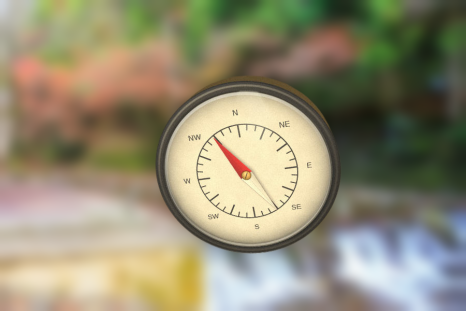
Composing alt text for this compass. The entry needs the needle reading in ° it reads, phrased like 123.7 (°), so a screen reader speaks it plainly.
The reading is 330 (°)
